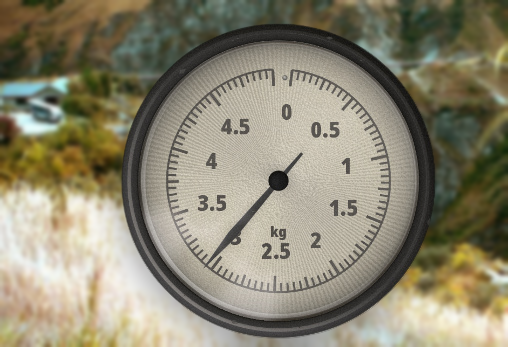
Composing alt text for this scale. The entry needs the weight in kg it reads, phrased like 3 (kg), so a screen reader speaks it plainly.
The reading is 3.05 (kg)
